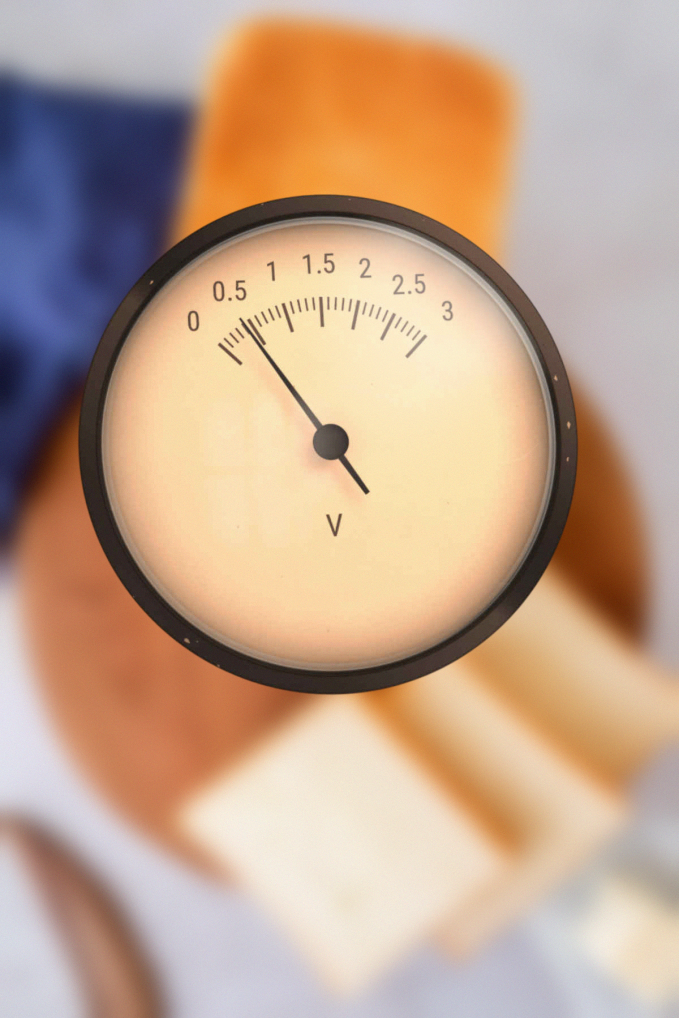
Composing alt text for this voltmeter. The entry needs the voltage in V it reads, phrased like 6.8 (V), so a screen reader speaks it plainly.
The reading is 0.4 (V)
